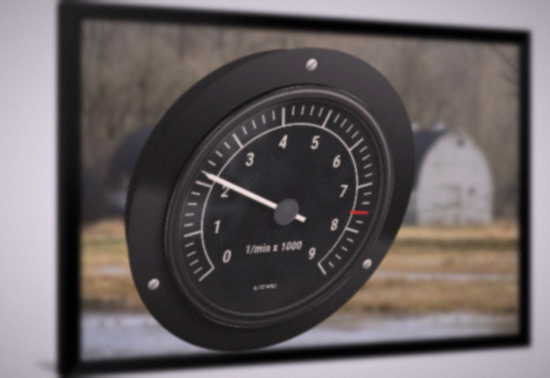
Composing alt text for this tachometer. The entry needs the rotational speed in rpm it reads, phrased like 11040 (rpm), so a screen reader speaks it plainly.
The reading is 2200 (rpm)
